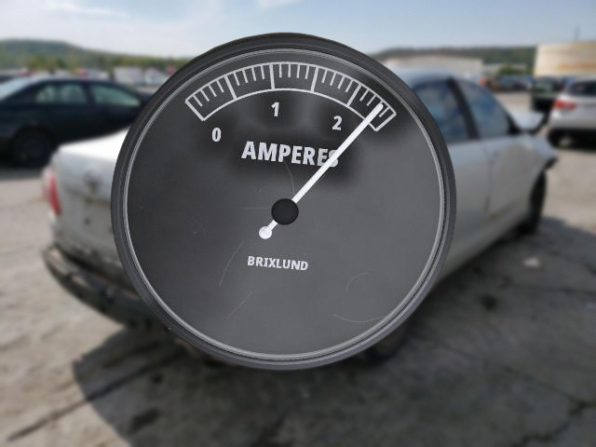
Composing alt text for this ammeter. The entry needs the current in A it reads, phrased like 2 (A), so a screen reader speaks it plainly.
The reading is 2.3 (A)
